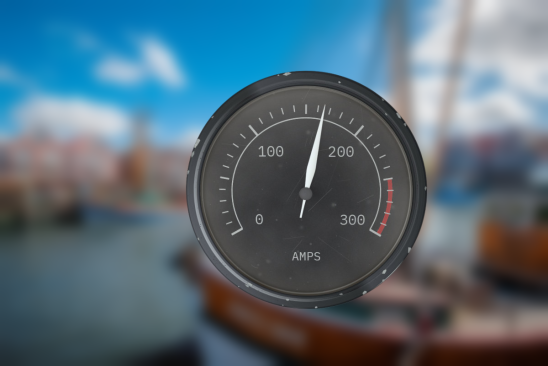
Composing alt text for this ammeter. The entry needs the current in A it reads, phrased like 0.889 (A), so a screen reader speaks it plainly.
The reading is 165 (A)
